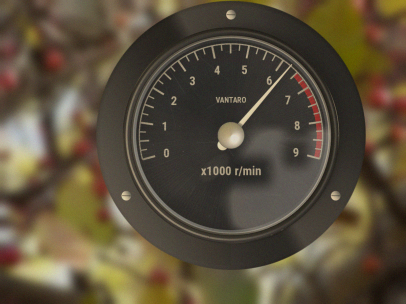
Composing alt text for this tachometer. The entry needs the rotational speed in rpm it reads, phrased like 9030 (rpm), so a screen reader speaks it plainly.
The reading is 6250 (rpm)
